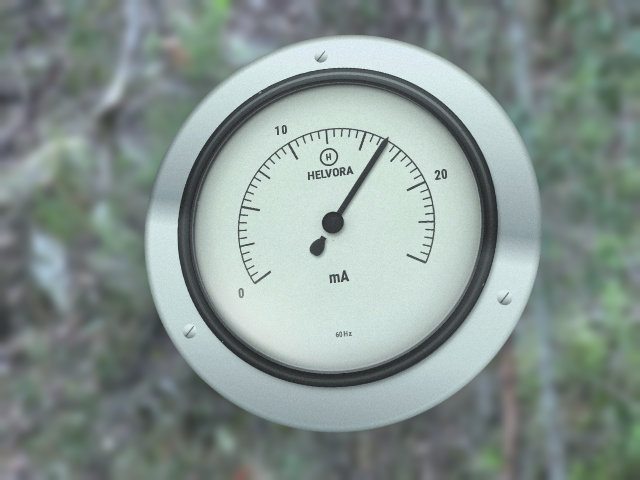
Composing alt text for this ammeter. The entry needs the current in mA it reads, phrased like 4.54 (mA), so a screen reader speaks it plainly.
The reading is 16.5 (mA)
